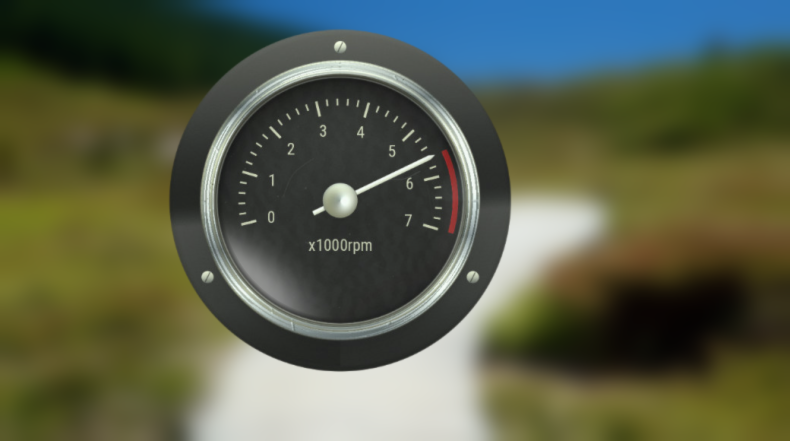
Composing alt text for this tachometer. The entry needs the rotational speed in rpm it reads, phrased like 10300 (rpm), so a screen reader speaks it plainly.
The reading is 5600 (rpm)
